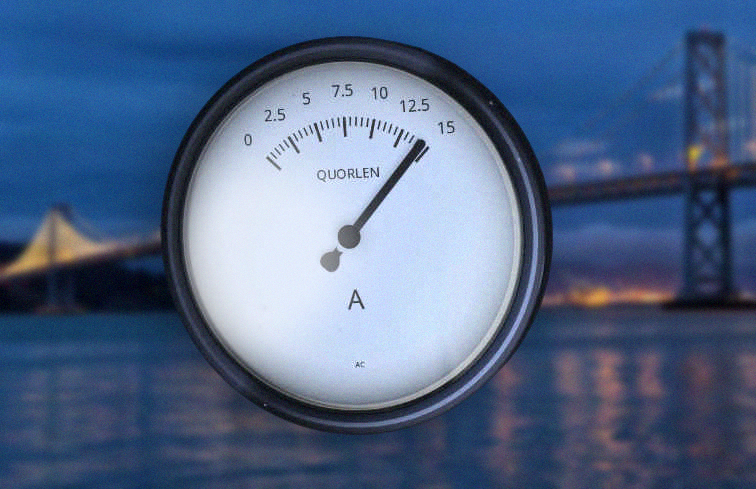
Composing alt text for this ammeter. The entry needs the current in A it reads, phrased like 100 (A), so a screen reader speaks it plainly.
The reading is 14.5 (A)
